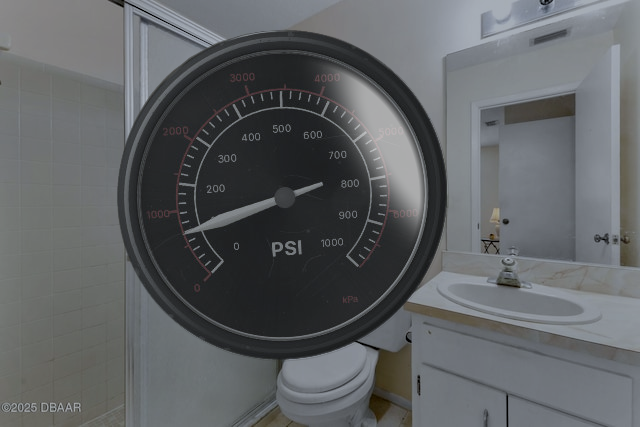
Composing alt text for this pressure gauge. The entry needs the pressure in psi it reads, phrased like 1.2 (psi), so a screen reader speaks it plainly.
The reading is 100 (psi)
